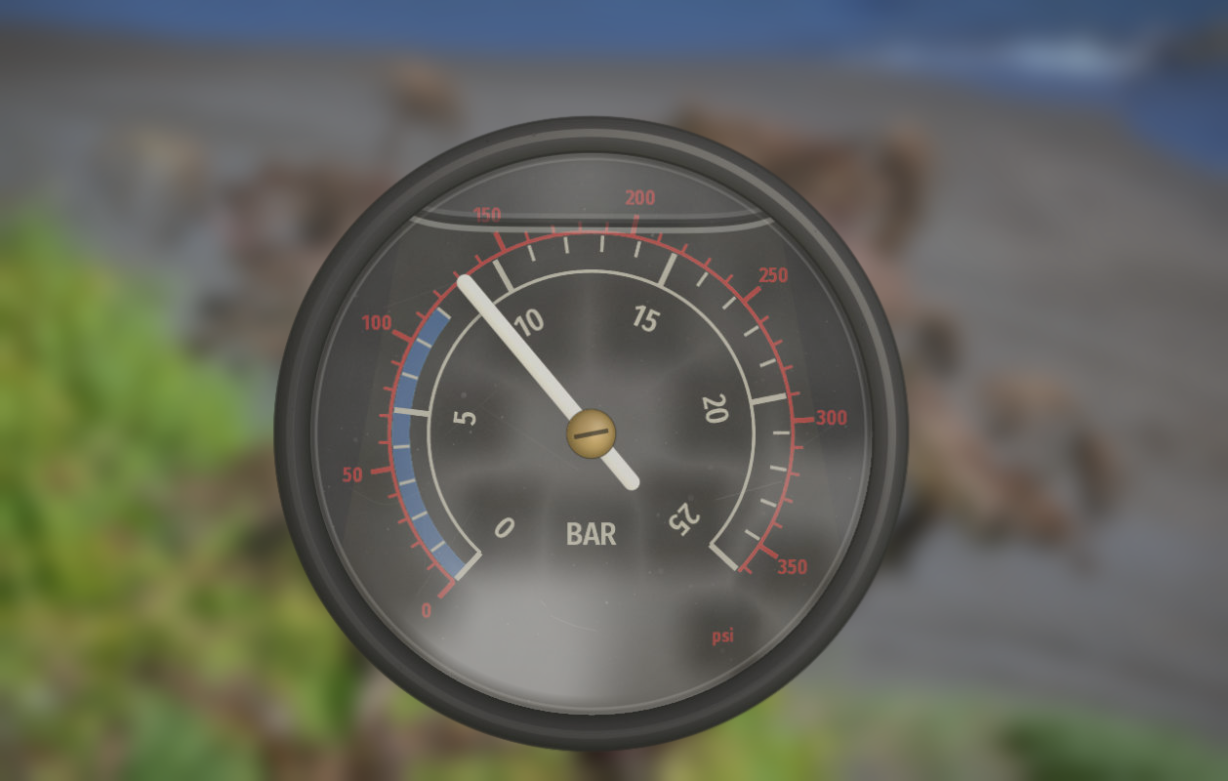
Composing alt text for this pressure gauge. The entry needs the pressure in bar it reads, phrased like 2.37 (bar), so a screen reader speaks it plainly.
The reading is 9 (bar)
